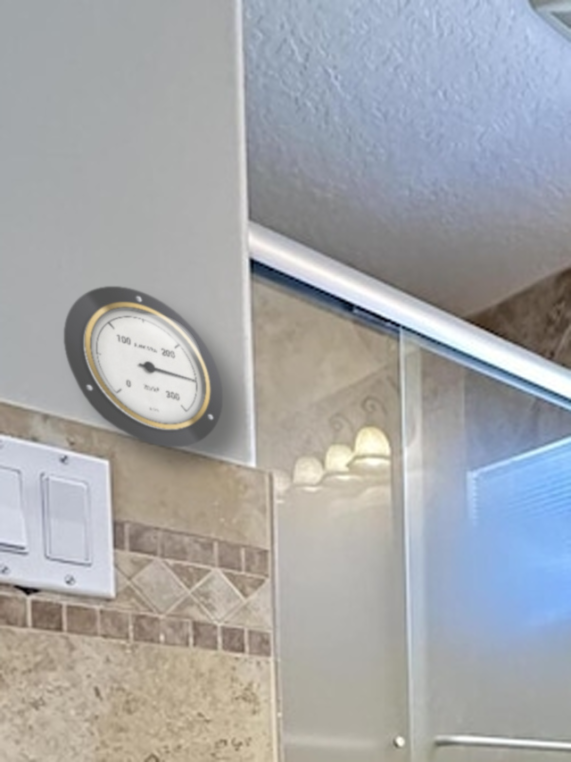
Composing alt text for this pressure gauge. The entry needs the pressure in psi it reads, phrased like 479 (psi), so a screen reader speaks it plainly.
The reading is 250 (psi)
